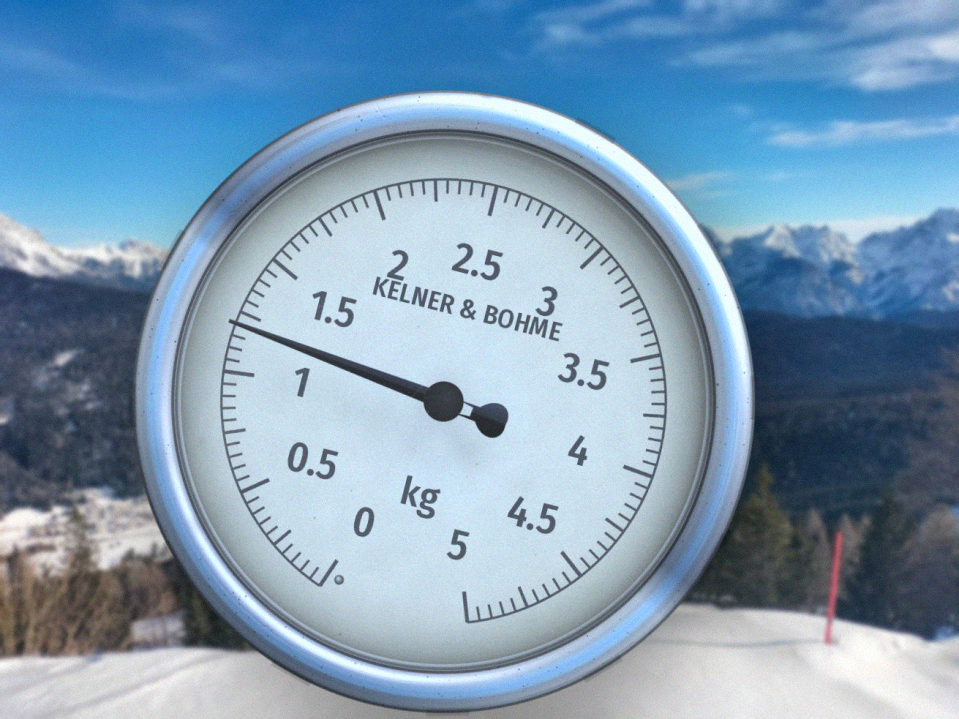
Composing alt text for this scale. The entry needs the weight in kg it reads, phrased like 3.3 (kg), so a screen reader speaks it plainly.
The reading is 1.2 (kg)
